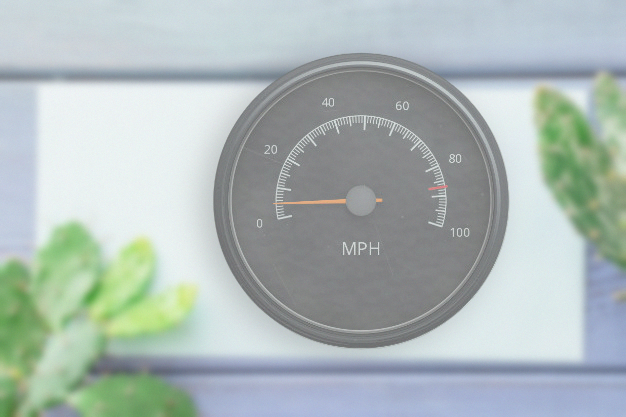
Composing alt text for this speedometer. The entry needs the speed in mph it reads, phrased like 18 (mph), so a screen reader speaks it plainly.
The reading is 5 (mph)
